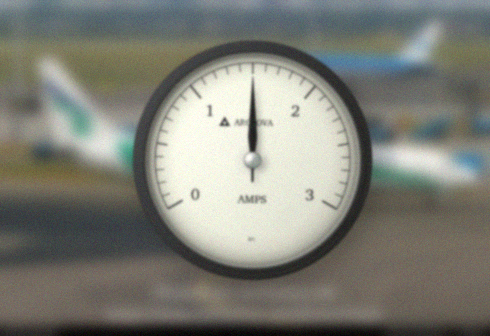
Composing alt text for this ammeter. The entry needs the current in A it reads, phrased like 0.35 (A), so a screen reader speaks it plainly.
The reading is 1.5 (A)
